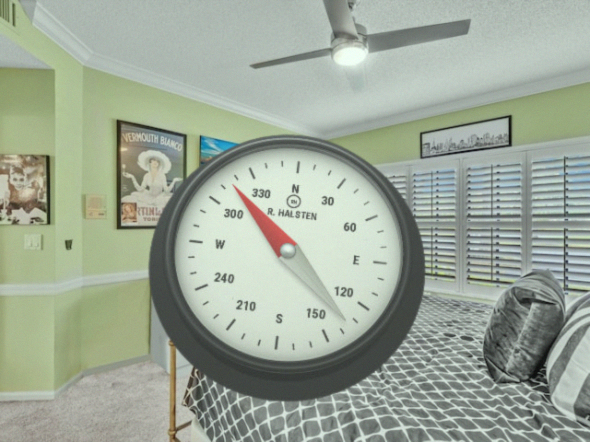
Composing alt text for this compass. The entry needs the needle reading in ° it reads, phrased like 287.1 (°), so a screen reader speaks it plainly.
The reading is 315 (°)
